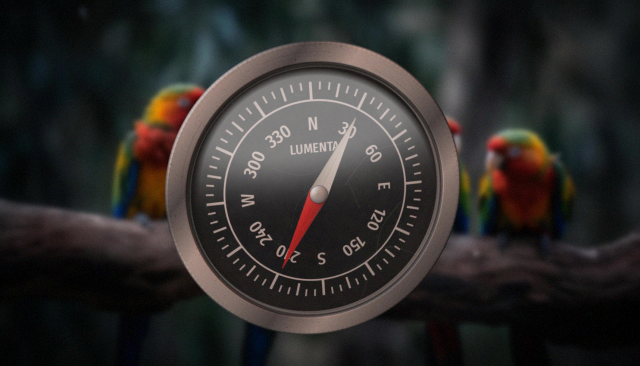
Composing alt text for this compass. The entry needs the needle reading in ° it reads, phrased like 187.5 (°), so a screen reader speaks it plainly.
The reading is 210 (°)
